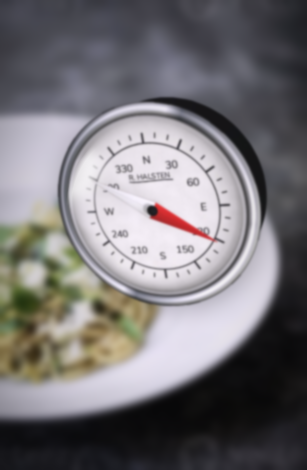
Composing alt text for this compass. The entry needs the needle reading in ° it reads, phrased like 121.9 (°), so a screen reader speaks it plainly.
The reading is 120 (°)
